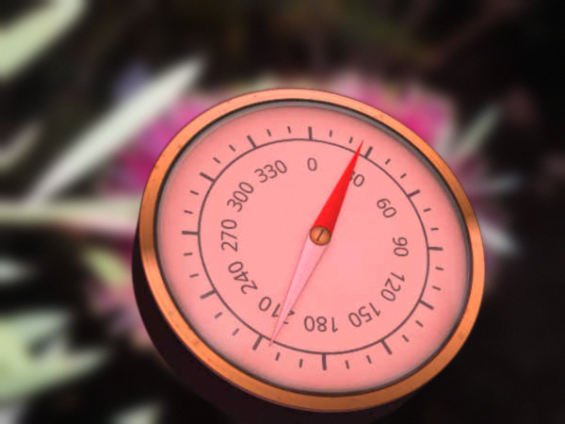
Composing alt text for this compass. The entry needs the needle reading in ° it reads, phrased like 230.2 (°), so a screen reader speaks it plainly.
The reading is 25 (°)
